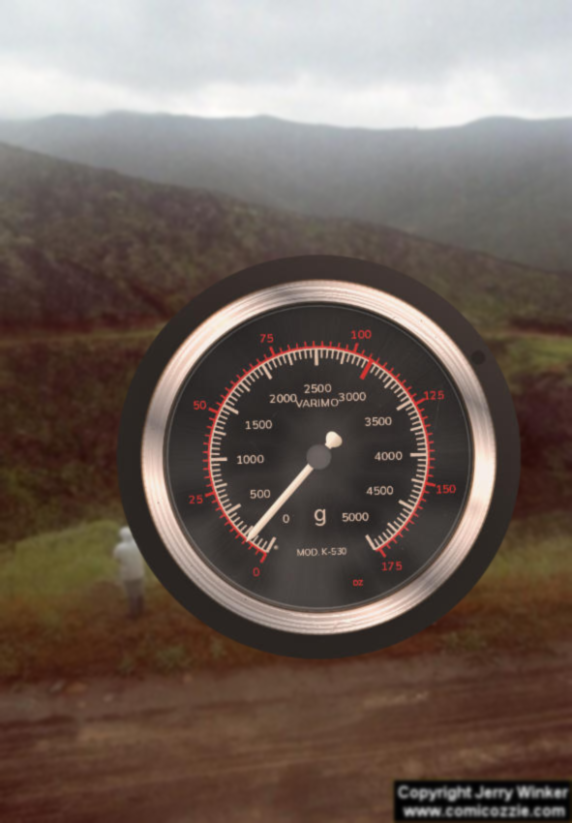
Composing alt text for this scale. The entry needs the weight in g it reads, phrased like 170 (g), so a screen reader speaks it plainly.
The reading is 200 (g)
